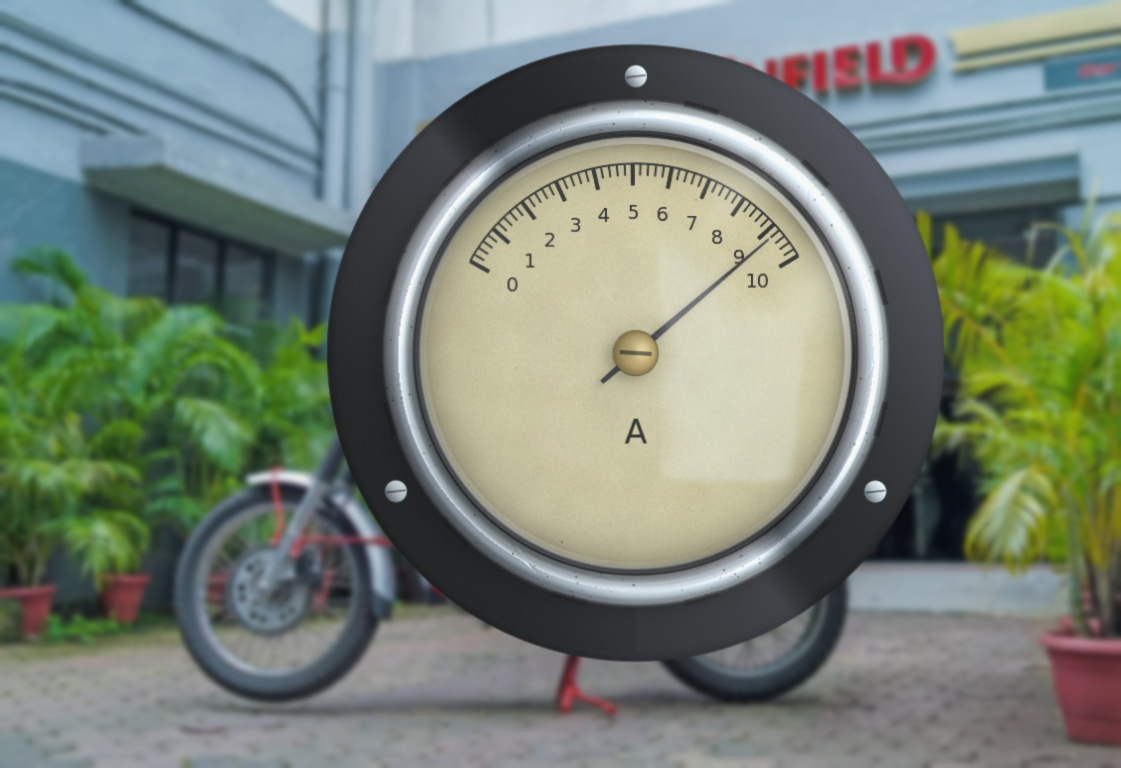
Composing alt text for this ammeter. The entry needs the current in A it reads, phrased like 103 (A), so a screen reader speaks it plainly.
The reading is 9.2 (A)
